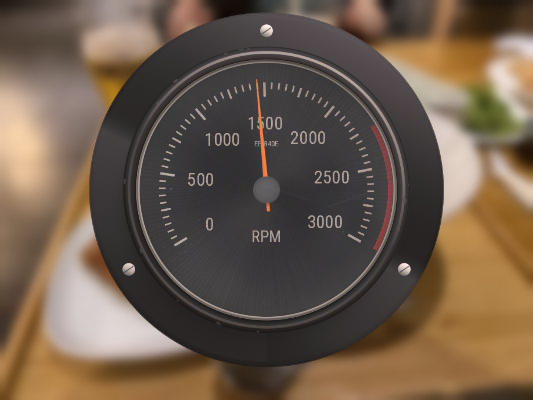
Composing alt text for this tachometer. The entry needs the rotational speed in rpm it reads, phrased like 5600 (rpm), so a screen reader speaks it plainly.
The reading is 1450 (rpm)
